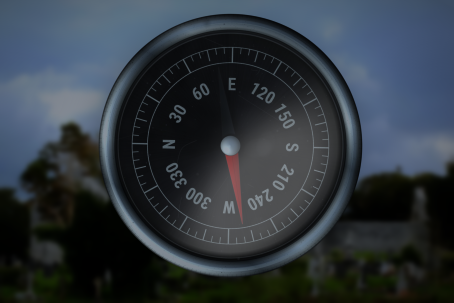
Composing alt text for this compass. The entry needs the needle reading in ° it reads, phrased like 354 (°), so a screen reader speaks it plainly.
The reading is 260 (°)
